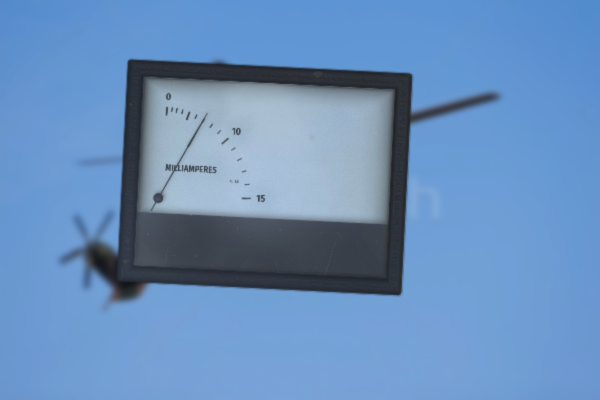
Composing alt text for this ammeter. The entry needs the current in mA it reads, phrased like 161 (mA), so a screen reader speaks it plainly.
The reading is 7 (mA)
